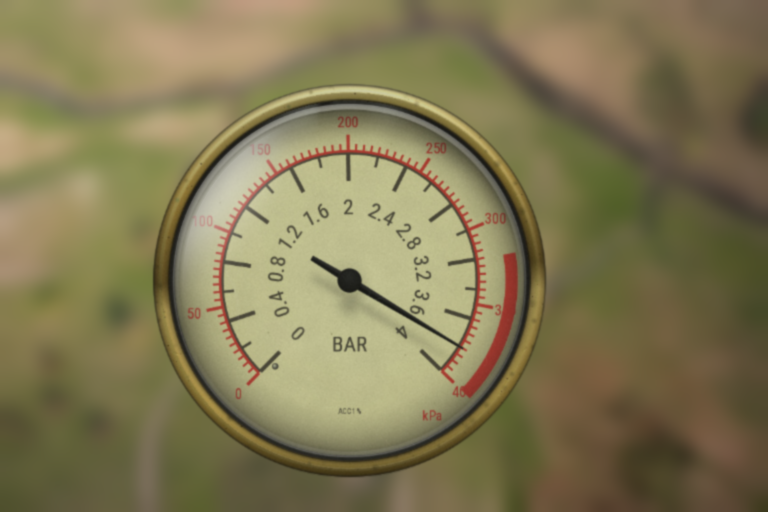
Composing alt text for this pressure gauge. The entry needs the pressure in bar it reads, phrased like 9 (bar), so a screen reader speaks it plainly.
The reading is 3.8 (bar)
